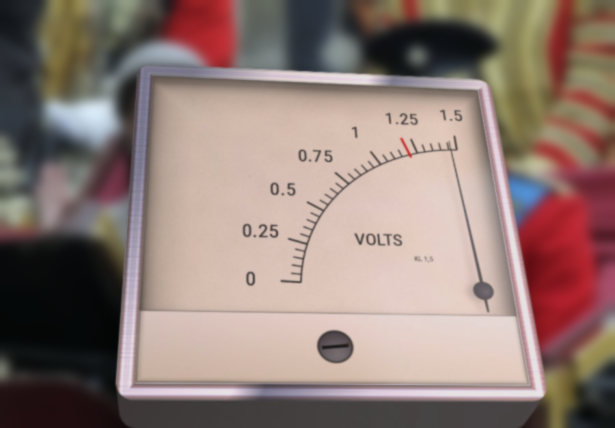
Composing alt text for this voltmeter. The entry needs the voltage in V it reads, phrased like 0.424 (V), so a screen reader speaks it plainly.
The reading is 1.45 (V)
